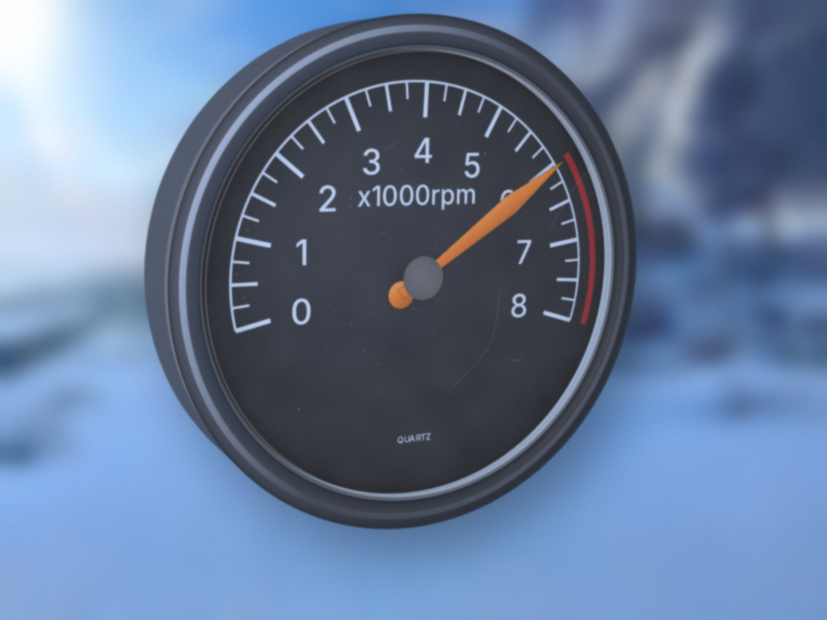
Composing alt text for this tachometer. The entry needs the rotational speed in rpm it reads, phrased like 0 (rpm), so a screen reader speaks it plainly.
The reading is 6000 (rpm)
